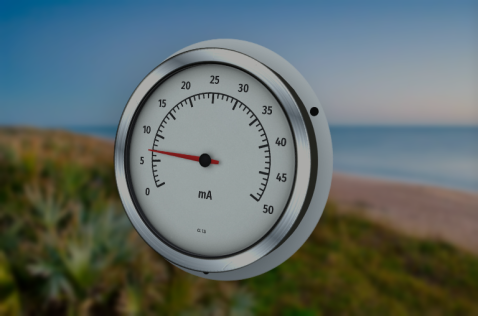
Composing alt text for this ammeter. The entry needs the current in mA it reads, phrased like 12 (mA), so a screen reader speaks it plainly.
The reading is 7 (mA)
